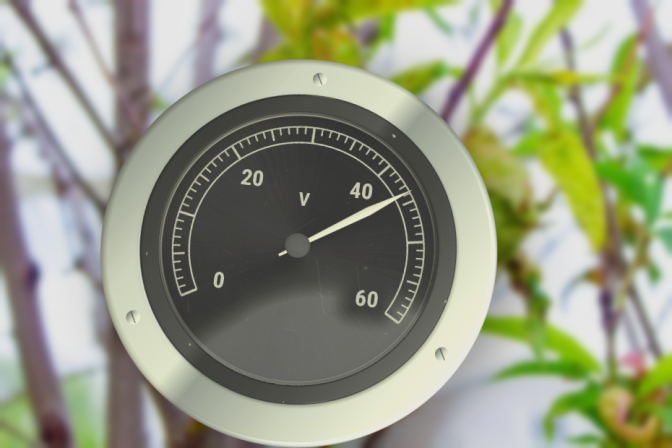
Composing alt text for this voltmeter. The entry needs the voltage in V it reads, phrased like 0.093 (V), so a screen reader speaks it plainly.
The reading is 44 (V)
